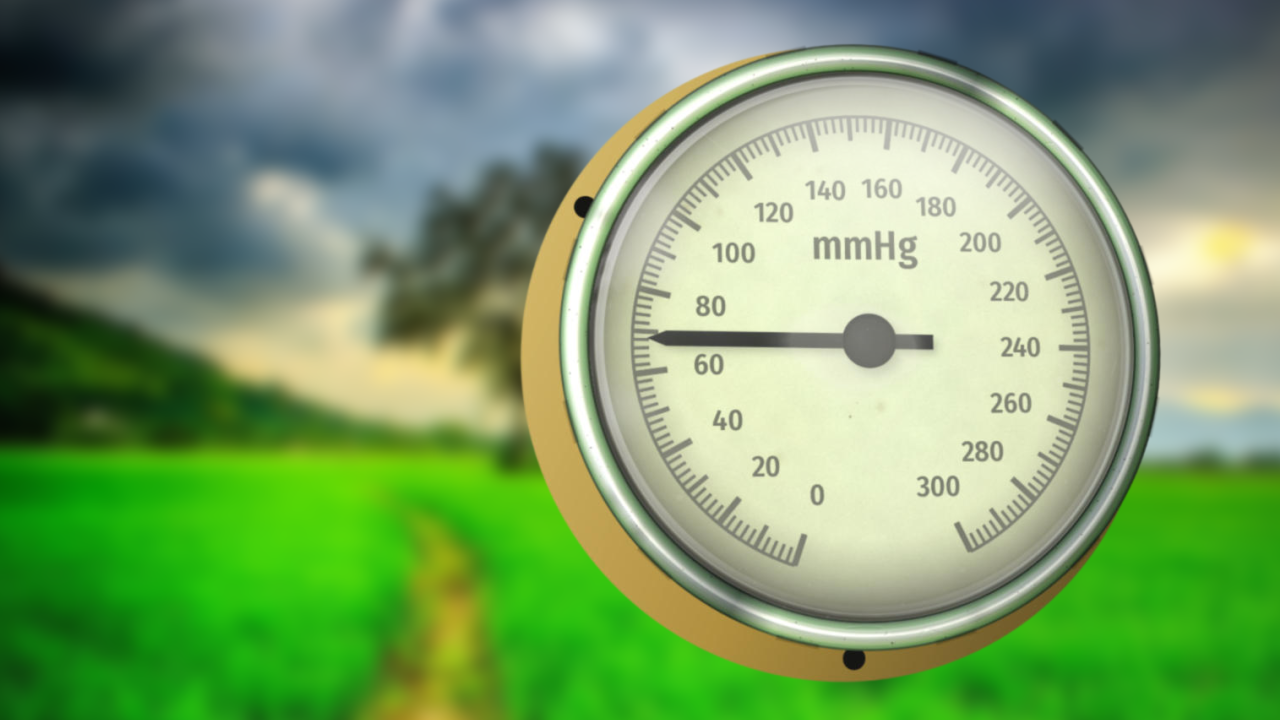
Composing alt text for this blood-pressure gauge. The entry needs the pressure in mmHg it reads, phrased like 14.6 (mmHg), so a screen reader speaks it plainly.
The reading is 68 (mmHg)
